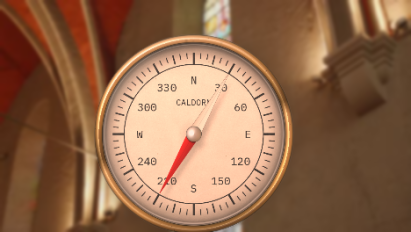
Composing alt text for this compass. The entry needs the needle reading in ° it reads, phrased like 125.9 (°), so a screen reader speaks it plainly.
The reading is 210 (°)
